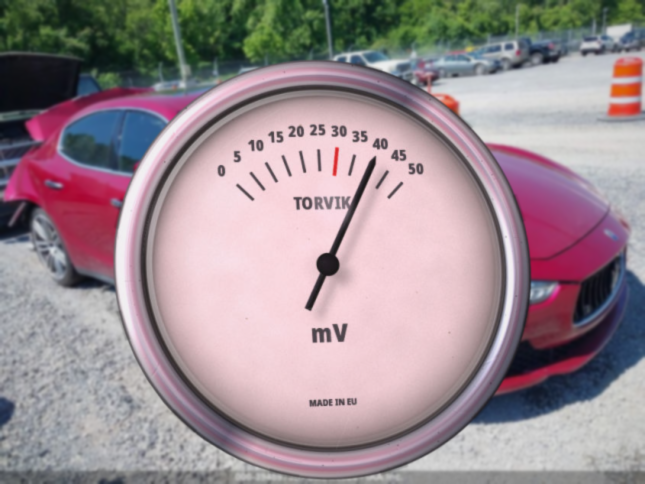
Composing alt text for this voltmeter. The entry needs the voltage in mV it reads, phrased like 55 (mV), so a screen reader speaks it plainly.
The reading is 40 (mV)
